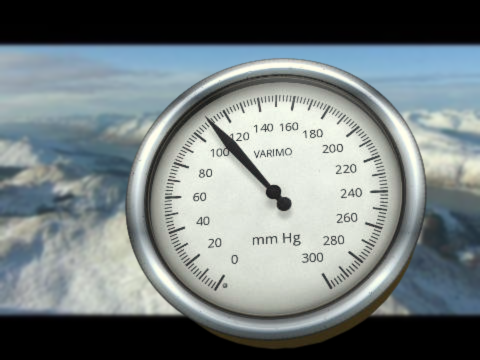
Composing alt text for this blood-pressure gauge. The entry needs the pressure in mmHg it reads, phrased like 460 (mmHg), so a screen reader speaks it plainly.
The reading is 110 (mmHg)
